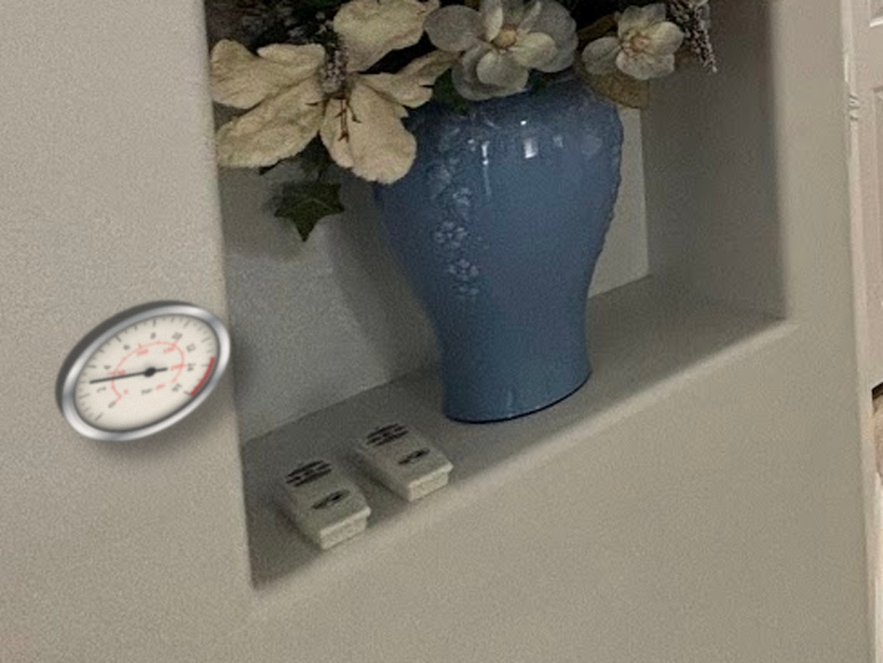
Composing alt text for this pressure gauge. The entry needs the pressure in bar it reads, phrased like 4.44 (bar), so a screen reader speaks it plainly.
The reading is 3 (bar)
